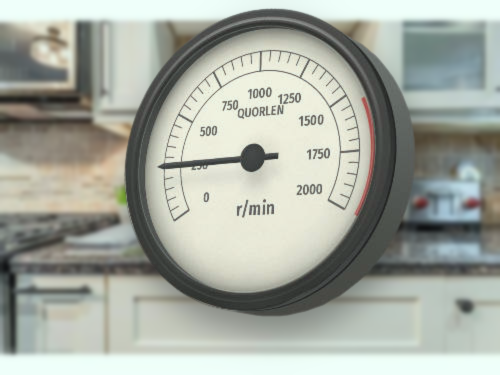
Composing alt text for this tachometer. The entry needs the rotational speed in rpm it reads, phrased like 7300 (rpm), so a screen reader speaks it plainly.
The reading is 250 (rpm)
